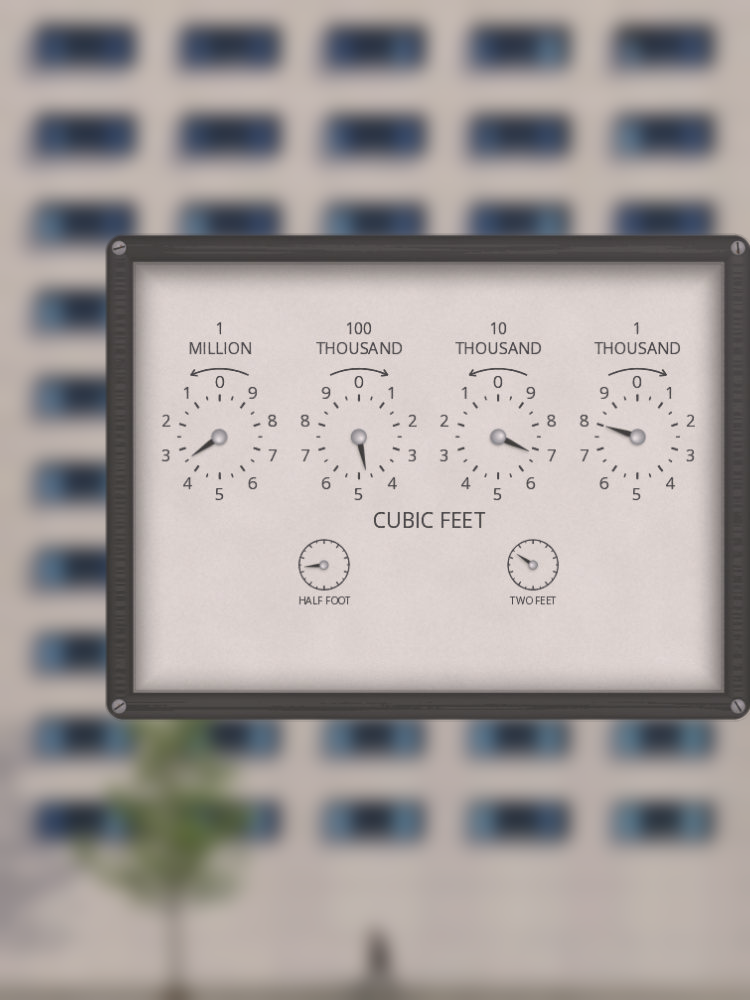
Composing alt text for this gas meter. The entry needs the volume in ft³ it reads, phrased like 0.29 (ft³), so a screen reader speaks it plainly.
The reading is 346800 (ft³)
